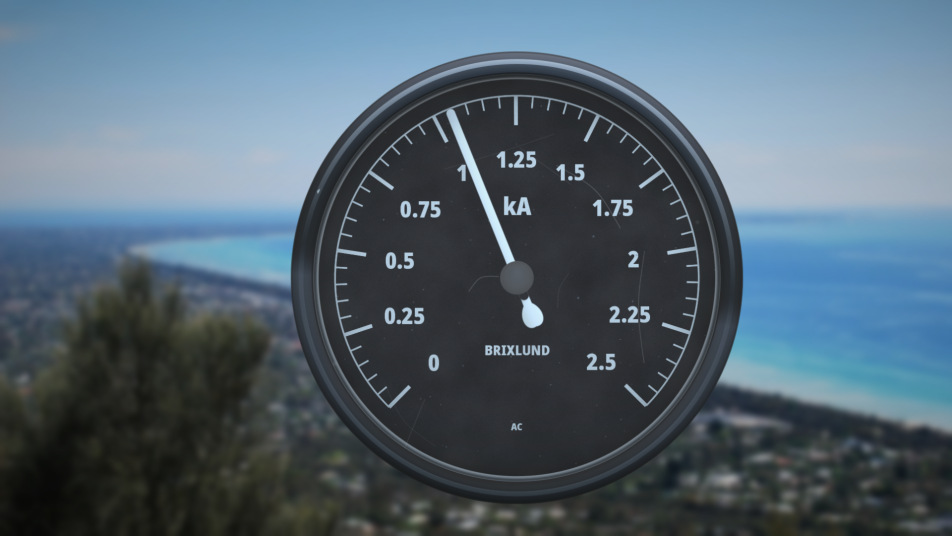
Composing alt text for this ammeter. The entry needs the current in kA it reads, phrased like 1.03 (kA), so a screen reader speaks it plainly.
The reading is 1.05 (kA)
